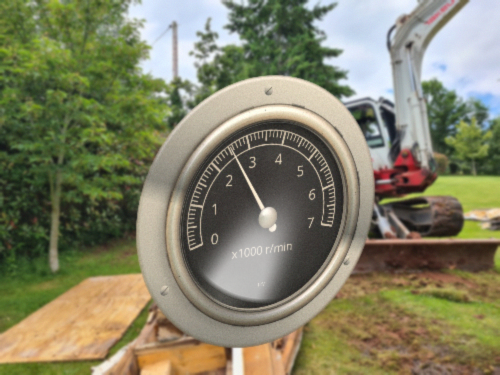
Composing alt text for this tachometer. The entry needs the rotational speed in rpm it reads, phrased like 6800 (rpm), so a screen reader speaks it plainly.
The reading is 2500 (rpm)
